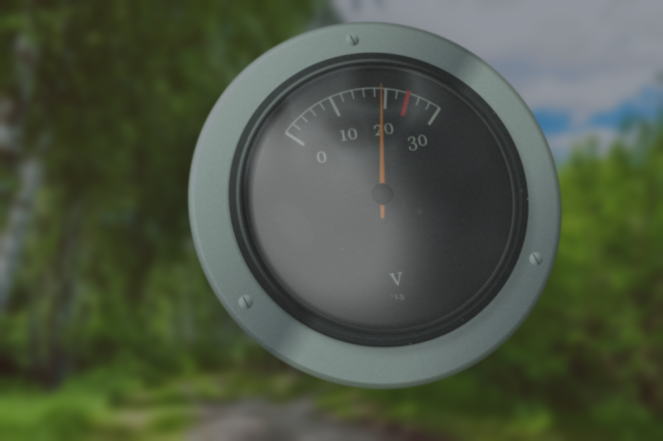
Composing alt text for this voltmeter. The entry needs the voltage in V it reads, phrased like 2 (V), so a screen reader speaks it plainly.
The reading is 19 (V)
